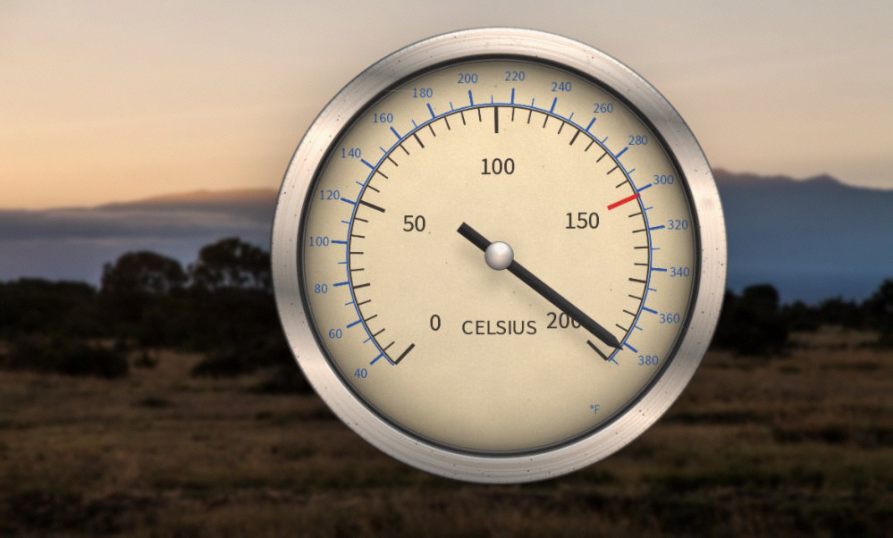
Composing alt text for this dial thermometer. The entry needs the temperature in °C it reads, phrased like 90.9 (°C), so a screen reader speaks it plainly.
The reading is 195 (°C)
